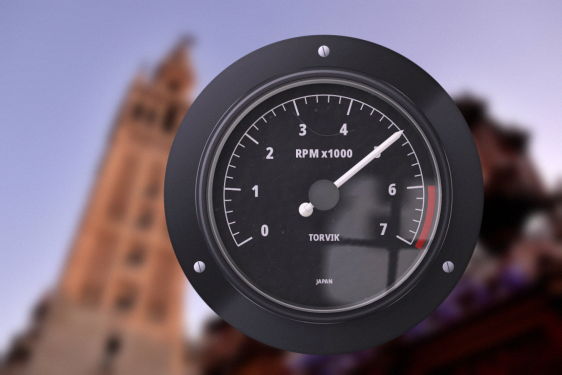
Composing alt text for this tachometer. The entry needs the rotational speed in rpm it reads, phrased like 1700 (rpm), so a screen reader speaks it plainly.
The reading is 5000 (rpm)
